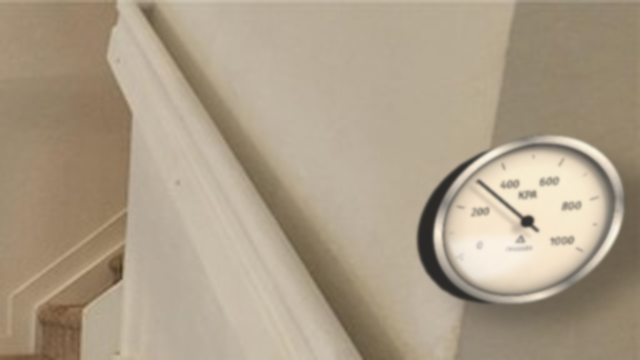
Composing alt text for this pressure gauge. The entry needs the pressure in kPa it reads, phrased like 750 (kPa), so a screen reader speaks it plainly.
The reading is 300 (kPa)
